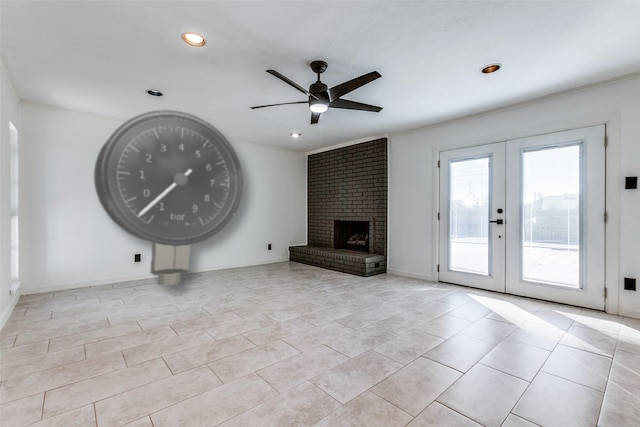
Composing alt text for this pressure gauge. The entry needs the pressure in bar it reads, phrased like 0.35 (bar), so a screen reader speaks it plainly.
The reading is -0.6 (bar)
